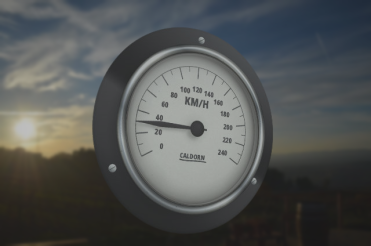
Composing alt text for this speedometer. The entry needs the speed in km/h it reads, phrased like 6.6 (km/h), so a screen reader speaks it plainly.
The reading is 30 (km/h)
